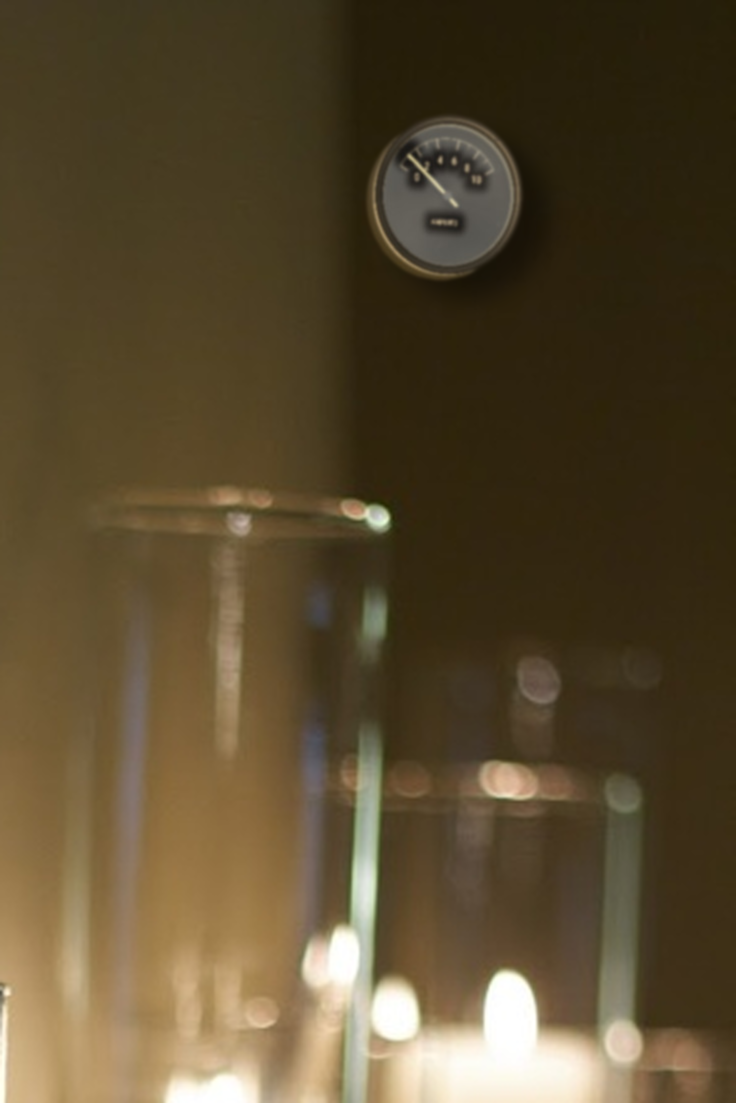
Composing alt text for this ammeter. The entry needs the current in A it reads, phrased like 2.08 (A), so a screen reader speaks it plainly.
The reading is 1 (A)
